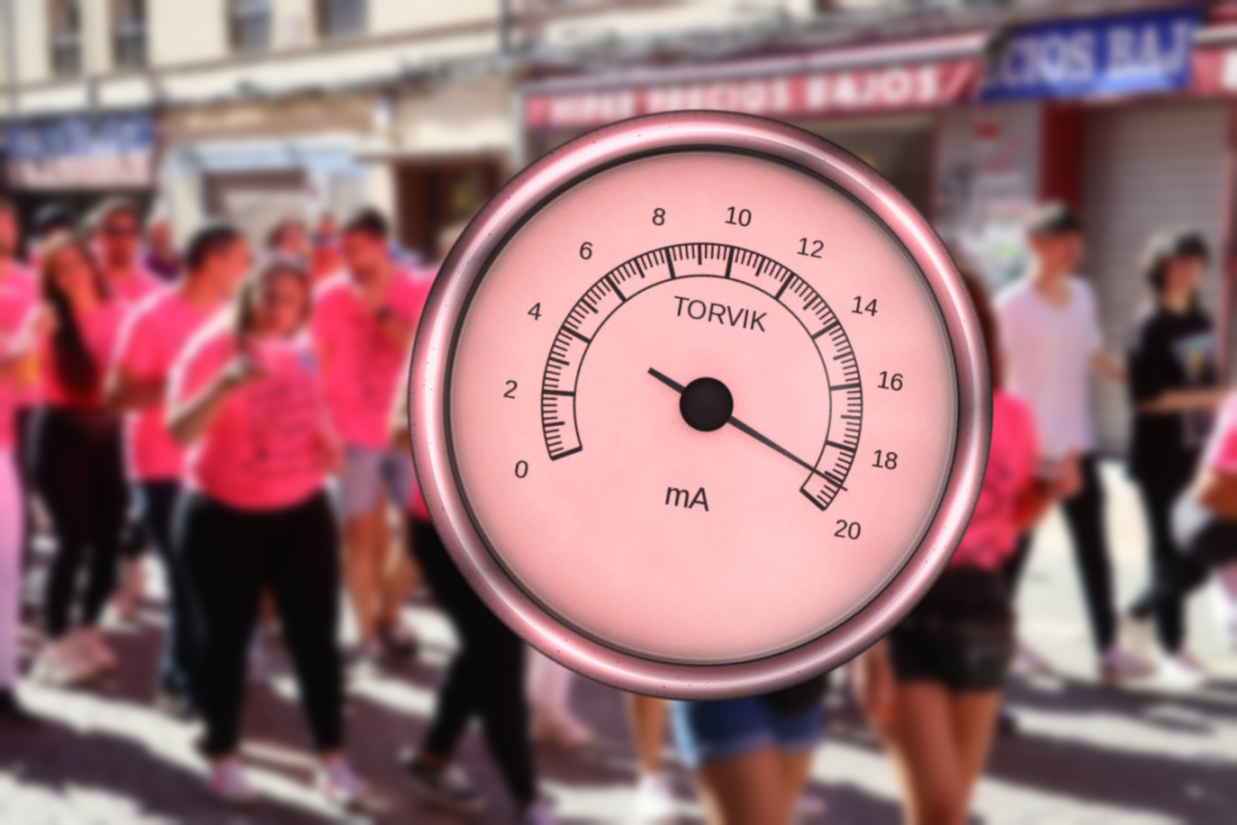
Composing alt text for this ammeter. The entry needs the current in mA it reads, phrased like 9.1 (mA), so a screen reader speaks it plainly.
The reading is 19.2 (mA)
